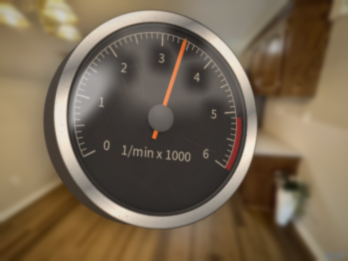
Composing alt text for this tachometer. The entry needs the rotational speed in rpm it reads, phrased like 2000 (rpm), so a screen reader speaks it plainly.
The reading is 3400 (rpm)
